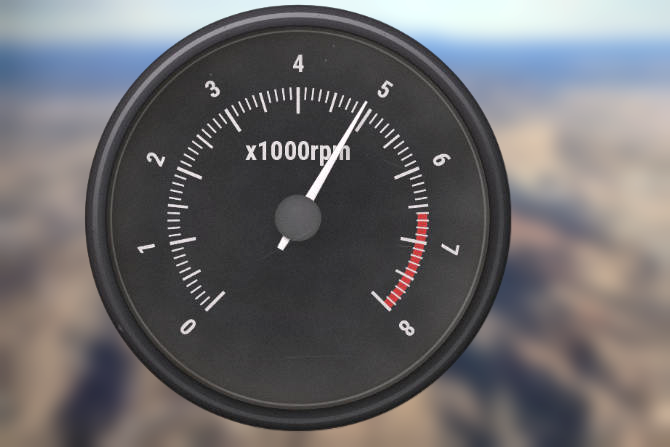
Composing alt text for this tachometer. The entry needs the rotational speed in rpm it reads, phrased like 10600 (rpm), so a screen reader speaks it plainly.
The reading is 4900 (rpm)
